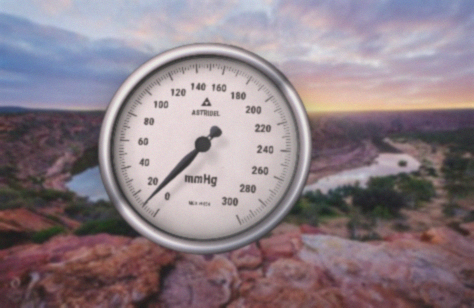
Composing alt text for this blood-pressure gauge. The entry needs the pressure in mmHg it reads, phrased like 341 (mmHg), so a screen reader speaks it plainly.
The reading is 10 (mmHg)
